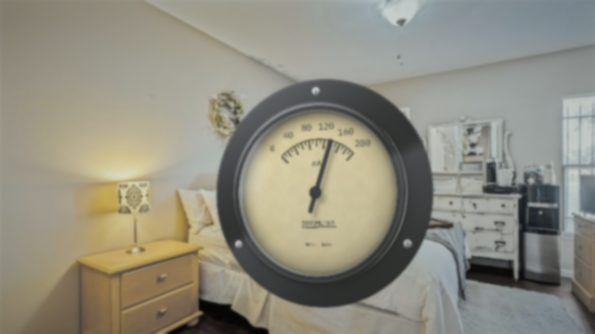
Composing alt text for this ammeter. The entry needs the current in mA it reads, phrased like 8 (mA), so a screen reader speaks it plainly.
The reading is 140 (mA)
